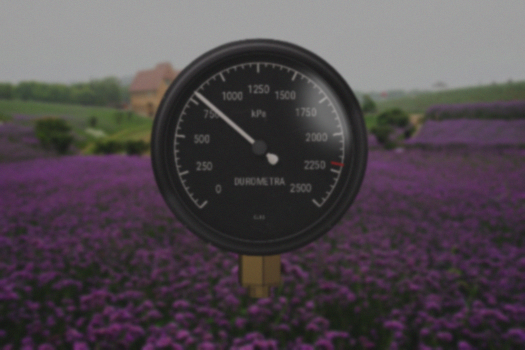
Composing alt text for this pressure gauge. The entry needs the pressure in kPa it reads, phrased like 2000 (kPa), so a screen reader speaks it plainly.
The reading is 800 (kPa)
